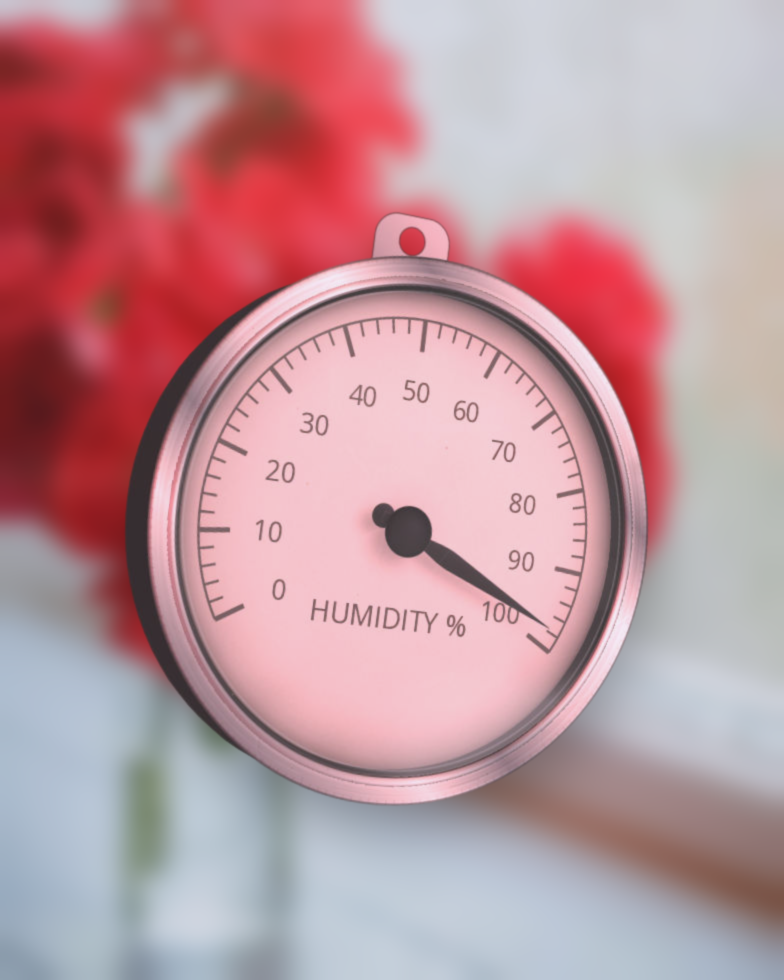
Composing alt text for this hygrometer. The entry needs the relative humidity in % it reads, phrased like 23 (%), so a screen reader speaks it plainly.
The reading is 98 (%)
